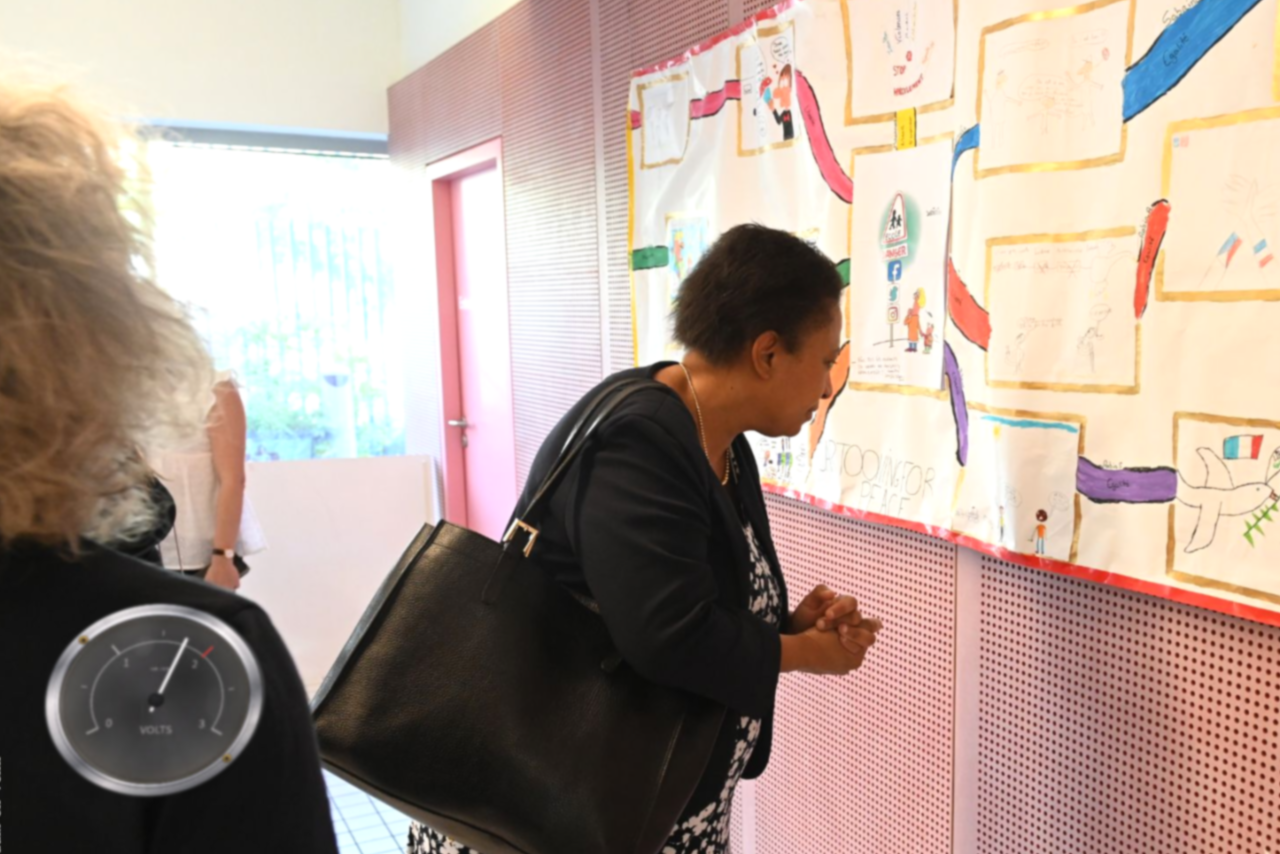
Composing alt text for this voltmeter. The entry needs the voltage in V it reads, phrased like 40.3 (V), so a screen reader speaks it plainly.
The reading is 1.75 (V)
